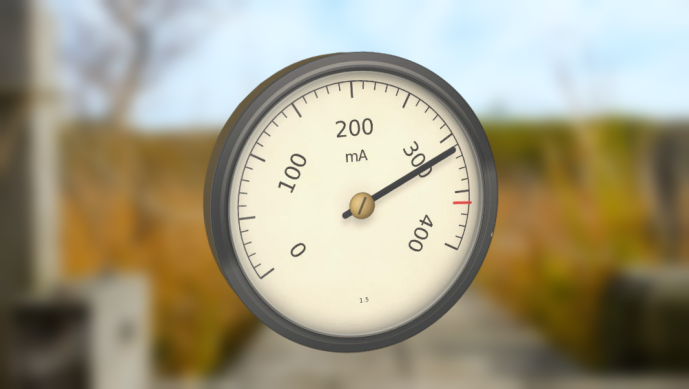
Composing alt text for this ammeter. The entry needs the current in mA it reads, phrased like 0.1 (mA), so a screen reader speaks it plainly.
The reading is 310 (mA)
